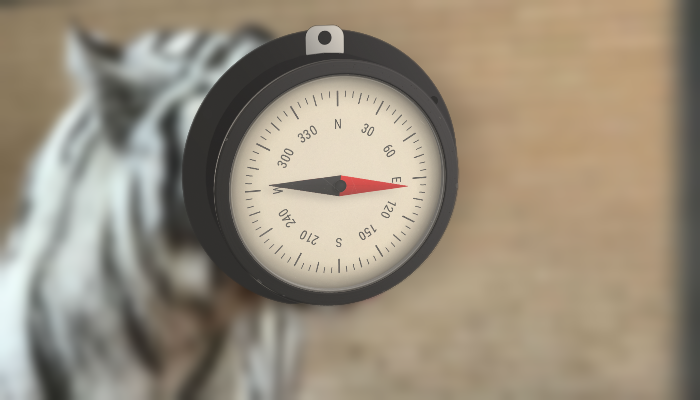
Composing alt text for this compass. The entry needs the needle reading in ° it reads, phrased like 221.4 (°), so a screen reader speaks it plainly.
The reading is 95 (°)
